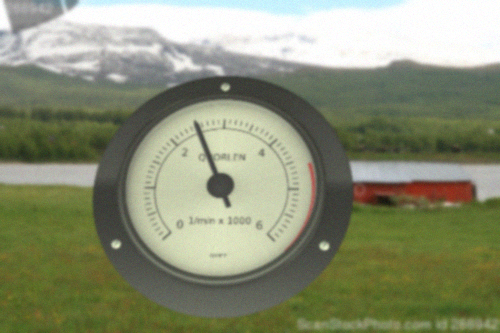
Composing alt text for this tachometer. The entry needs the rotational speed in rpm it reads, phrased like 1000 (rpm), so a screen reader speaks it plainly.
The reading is 2500 (rpm)
